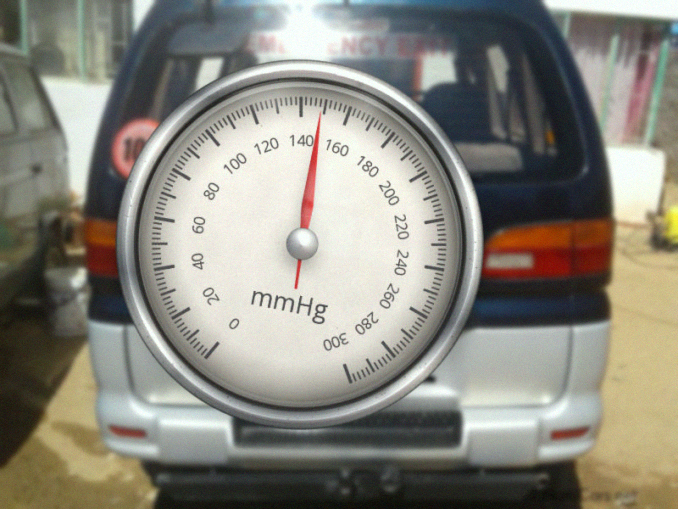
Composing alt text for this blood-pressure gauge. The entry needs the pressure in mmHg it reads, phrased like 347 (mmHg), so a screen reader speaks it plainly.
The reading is 148 (mmHg)
